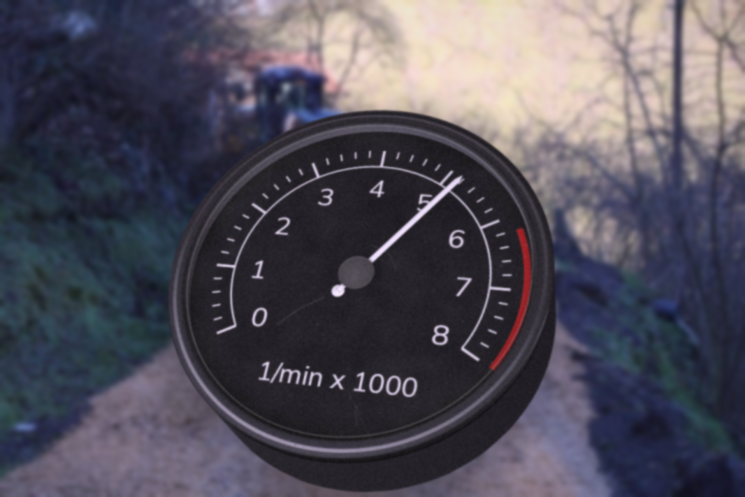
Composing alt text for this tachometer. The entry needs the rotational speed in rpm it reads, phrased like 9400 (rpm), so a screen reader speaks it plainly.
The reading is 5200 (rpm)
